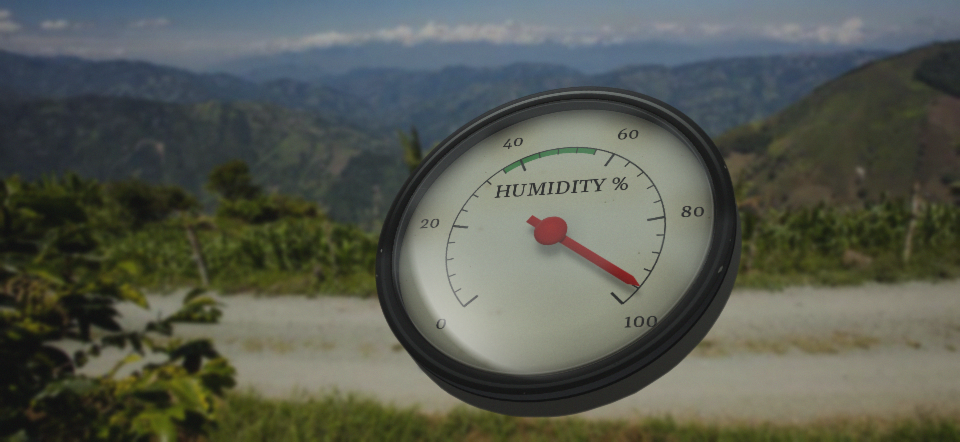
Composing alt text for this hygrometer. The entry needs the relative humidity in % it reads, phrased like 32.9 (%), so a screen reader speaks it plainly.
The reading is 96 (%)
